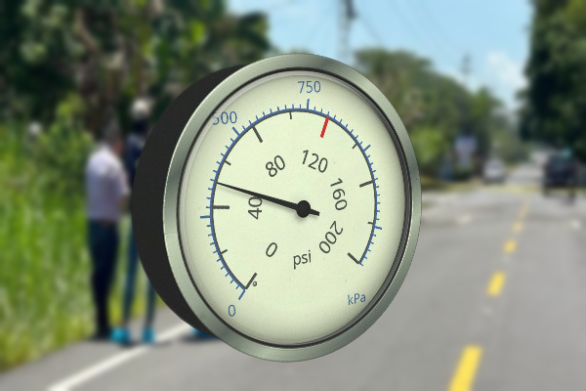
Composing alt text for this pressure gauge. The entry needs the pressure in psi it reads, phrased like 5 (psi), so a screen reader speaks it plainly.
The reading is 50 (psi)
